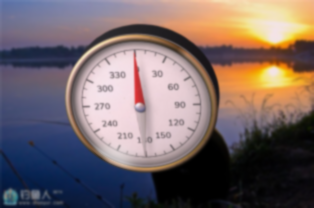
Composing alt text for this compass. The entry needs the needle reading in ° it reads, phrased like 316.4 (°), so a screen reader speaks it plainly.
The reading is 0 (°)
